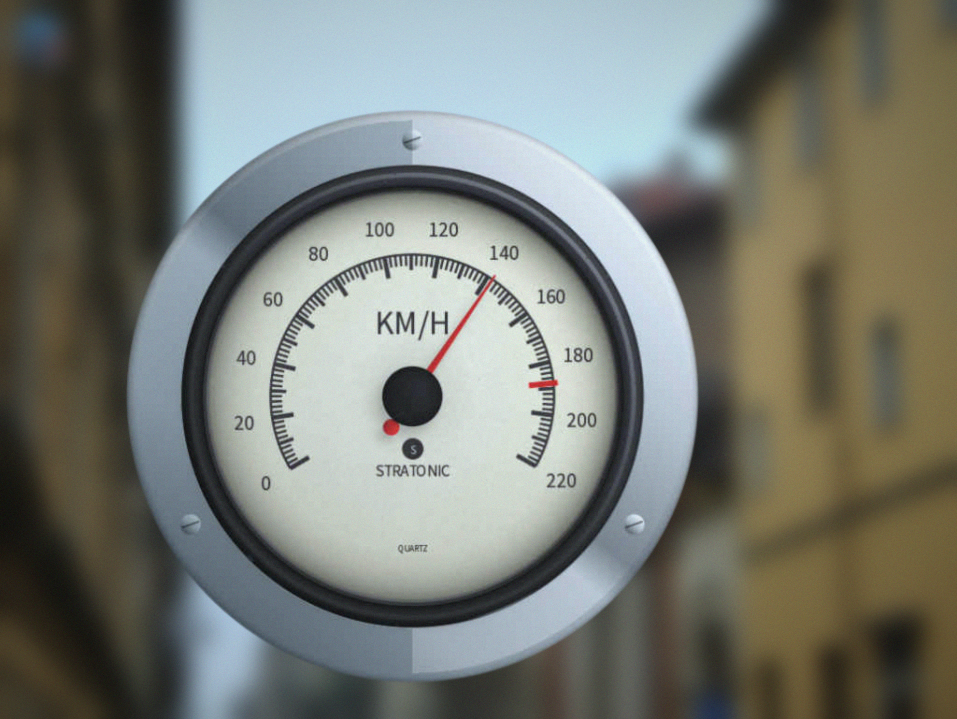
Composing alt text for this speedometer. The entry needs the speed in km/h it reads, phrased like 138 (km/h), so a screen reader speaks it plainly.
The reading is 142 (km/h)
